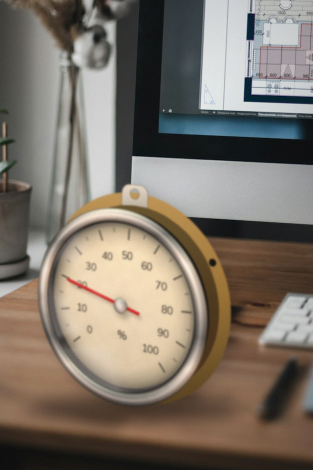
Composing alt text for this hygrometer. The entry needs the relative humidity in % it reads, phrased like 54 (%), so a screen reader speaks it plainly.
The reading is 20 (%)
